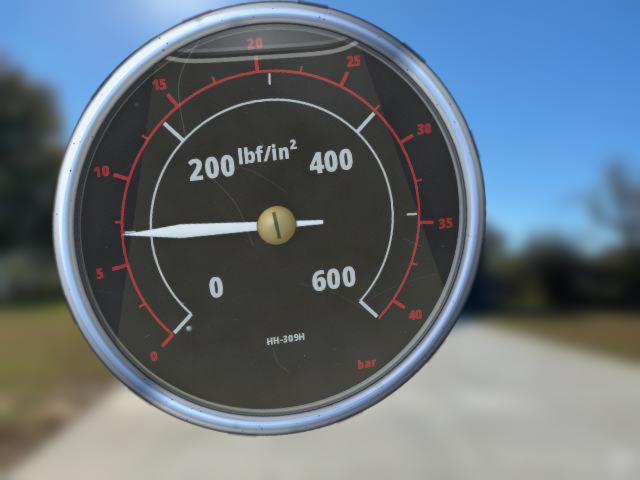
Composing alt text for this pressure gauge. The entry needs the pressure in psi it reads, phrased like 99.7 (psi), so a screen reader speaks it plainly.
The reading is 100 (psi)
